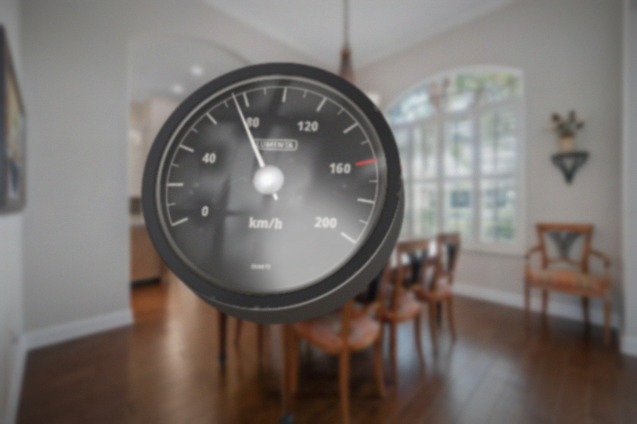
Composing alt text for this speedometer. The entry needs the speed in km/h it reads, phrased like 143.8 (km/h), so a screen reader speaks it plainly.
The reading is 75 (km/h)
